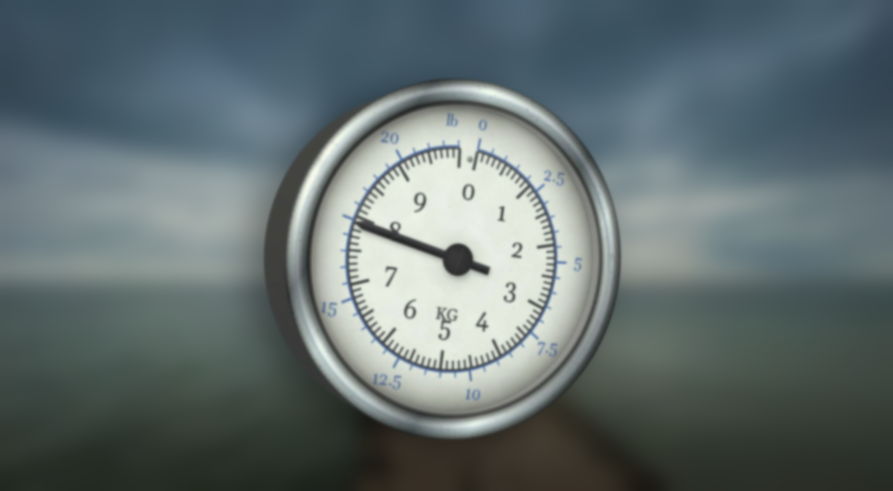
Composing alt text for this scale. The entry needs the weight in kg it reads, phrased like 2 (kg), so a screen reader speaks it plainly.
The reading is 7.9 (kg)
